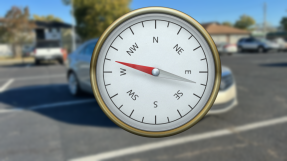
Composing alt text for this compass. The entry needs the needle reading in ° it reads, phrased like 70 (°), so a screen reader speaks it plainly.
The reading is 285 (°)
